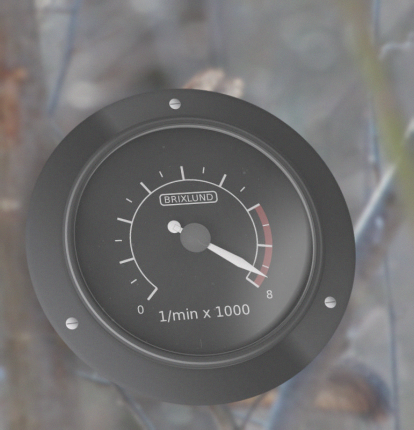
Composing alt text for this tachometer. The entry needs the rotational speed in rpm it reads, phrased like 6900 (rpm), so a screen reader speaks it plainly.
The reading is 7750 (rpm)
